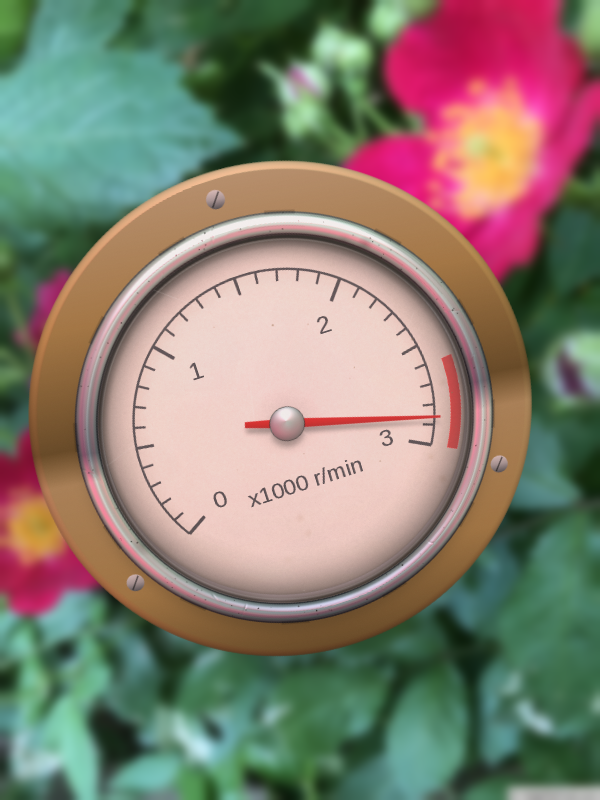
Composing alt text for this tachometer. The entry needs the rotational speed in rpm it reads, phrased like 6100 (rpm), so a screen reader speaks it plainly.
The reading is 2850 (rpm)
